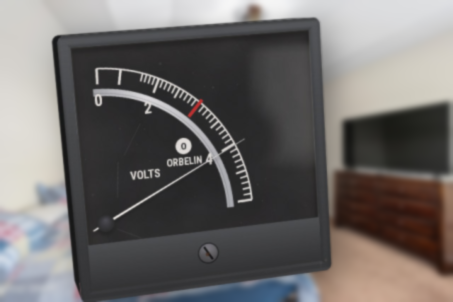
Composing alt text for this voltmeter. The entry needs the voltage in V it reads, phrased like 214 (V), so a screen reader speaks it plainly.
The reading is 4 (V)
